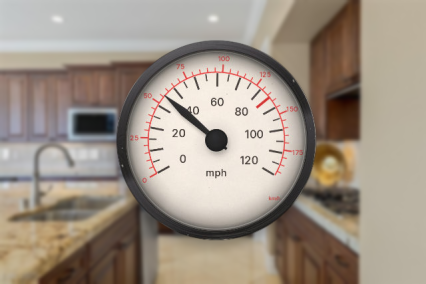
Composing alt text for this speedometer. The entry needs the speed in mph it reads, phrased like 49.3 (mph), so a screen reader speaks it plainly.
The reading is 35 (mph)
